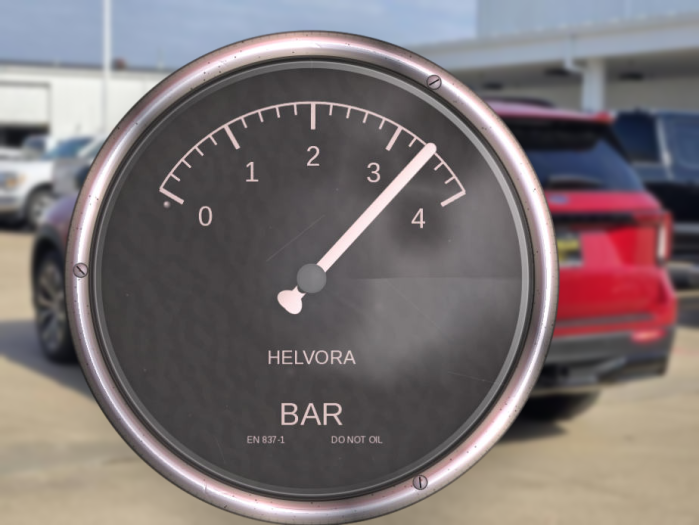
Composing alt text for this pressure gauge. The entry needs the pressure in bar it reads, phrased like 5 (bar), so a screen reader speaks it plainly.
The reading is 3.4 (bar)
